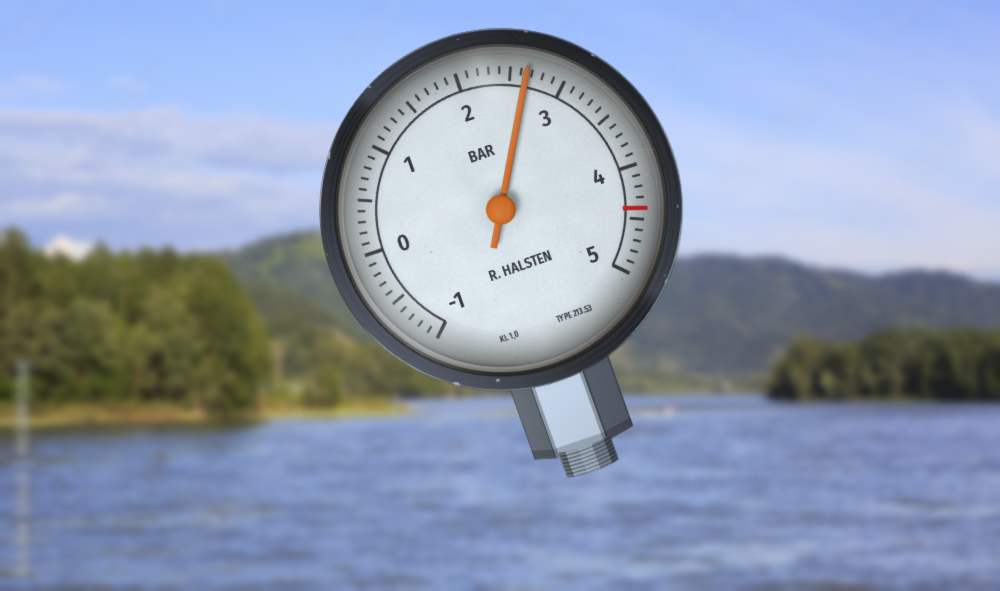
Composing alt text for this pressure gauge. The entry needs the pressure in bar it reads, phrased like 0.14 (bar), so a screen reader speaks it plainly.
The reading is 2.65 (bar)
